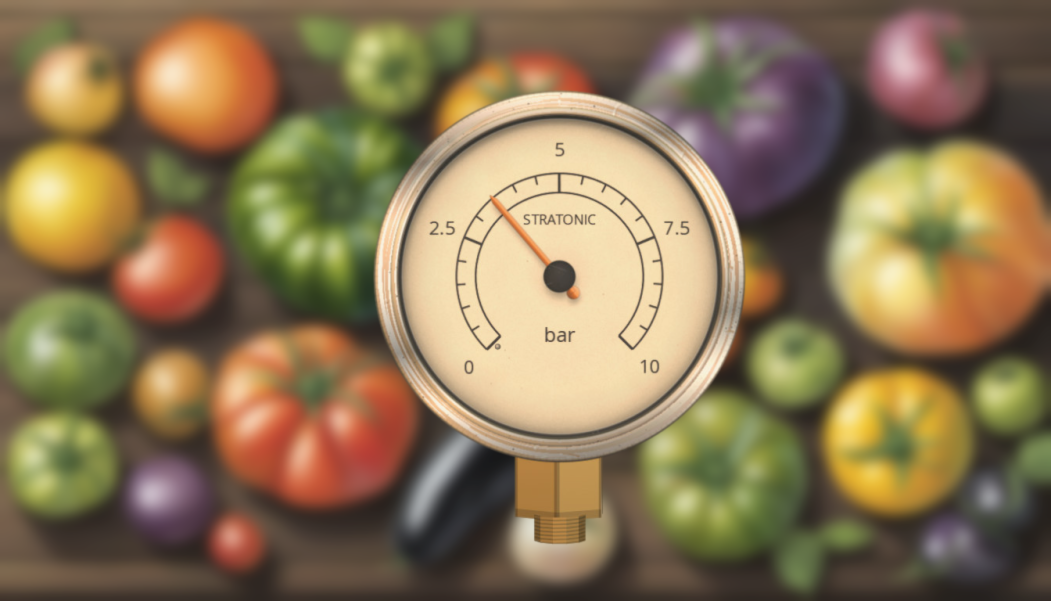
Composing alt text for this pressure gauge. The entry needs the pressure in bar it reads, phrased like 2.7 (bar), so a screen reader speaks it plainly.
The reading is 3.5 (bar)
